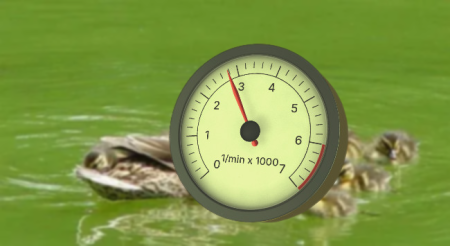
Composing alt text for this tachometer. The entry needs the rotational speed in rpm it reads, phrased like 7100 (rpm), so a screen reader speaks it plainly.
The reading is 2800 (rpm)
